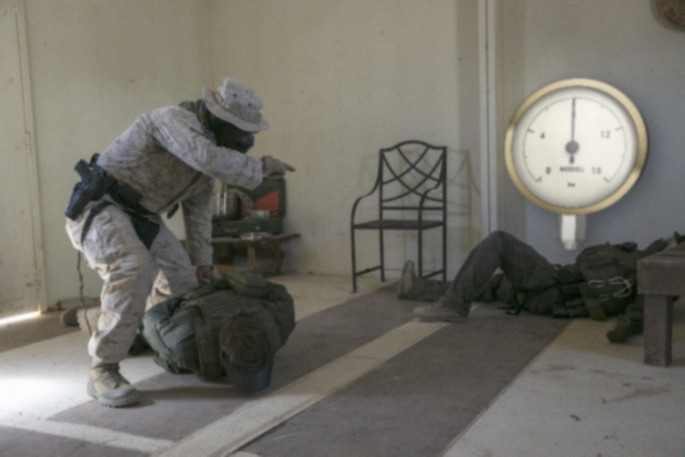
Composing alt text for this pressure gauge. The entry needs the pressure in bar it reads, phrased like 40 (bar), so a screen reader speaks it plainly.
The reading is 8 (bar)
